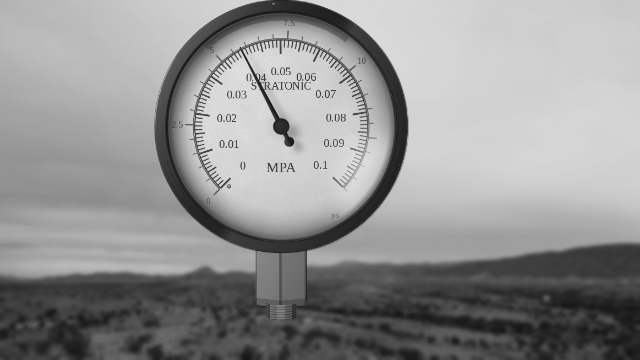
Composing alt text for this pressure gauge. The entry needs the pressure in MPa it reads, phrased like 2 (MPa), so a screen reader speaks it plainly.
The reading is 0.04 (MPa)
